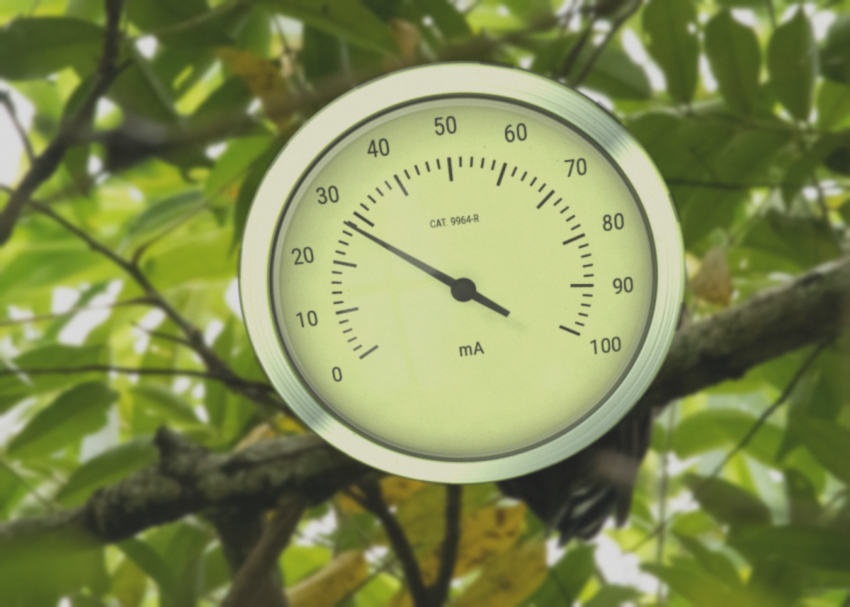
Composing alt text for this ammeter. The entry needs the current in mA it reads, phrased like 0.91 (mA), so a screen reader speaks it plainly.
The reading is 28 (mA)
